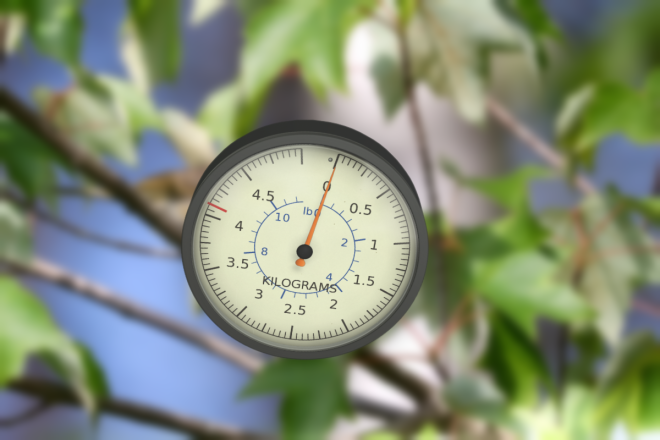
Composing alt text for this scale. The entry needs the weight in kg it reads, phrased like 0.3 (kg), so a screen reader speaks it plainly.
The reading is 0 (kg)
